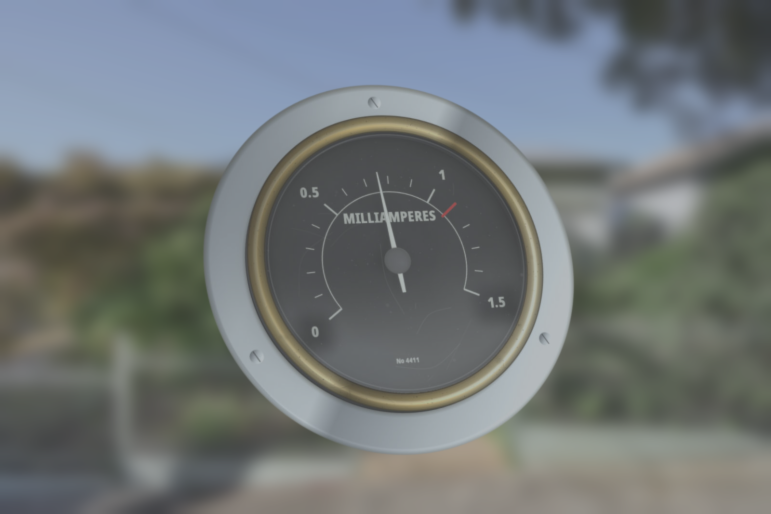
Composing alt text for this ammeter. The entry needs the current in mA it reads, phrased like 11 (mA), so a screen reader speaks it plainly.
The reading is 0.75 (mA)
